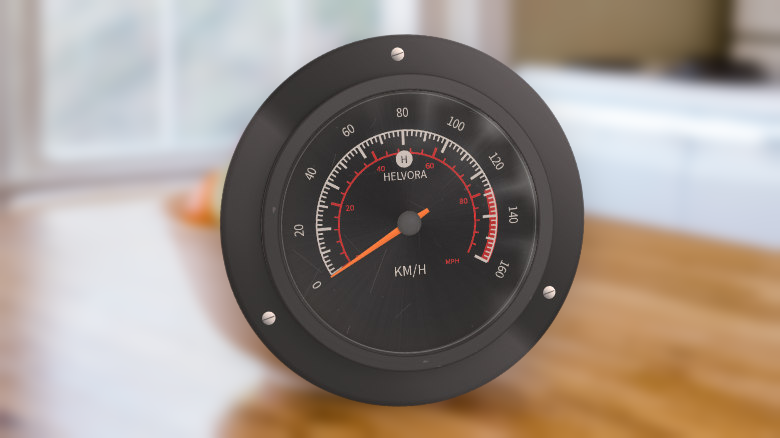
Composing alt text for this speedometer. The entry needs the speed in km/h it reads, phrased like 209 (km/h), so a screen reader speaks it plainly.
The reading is 0 (km/h)
